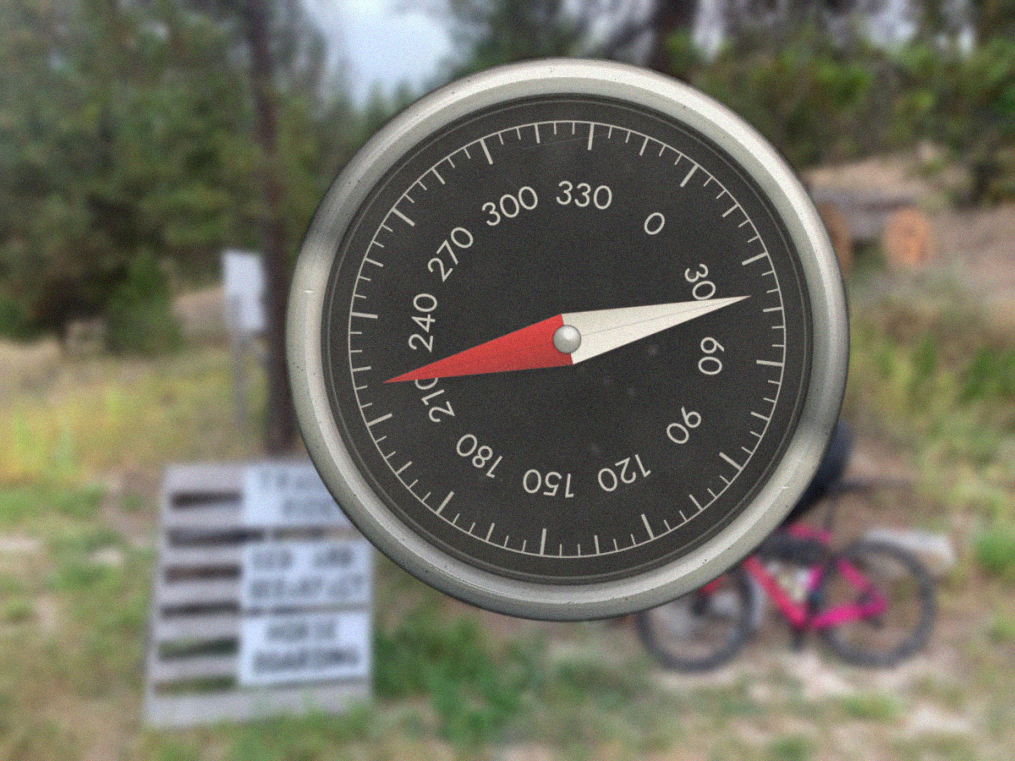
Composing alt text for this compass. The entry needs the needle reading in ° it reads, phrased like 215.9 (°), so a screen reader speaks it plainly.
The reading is 220 (°)
